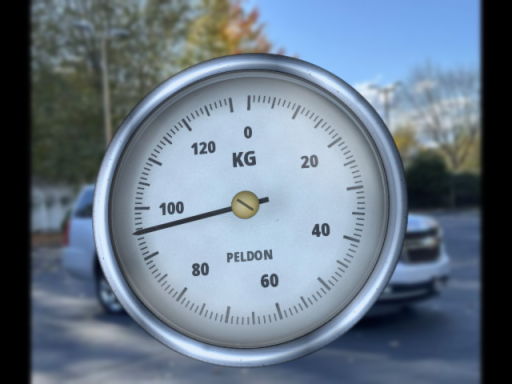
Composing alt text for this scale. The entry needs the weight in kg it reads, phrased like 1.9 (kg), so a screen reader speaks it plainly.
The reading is 95 (kg)
